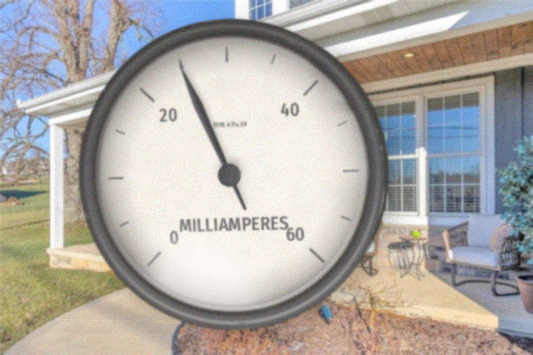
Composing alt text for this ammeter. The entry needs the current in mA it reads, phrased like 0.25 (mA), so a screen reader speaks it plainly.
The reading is 25 (mA)
